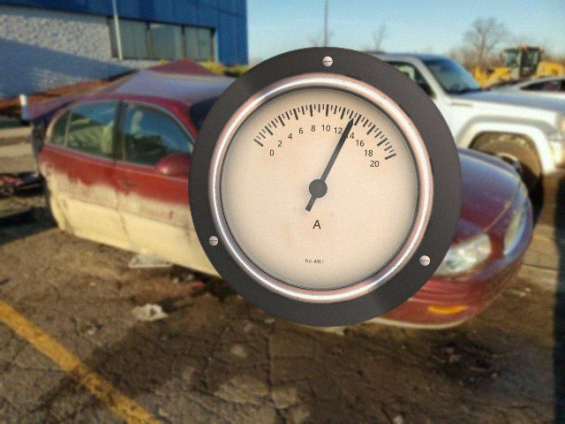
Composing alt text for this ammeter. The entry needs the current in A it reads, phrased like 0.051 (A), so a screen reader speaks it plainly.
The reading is 13.5 (A)
